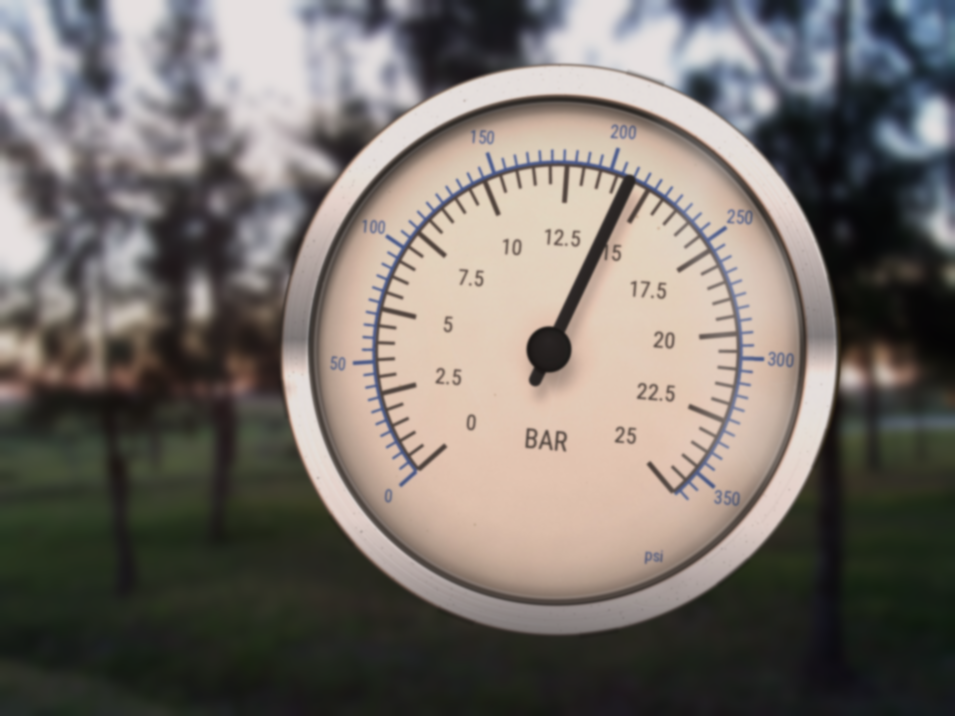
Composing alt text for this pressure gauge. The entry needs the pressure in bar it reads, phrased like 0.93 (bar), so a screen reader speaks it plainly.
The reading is 14.5 (bar)
